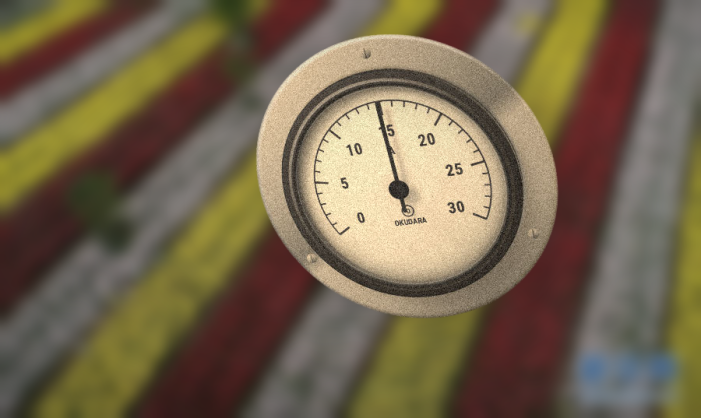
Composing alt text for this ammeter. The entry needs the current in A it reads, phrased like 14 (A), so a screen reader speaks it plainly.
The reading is 15 (A)
